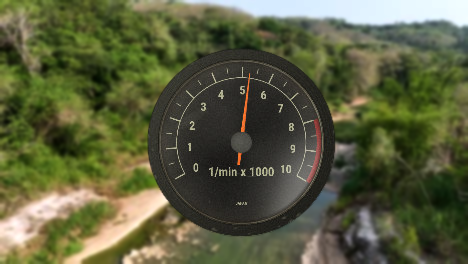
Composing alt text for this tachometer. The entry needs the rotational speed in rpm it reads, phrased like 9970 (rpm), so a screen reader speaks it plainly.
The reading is 5250 (rpm)
